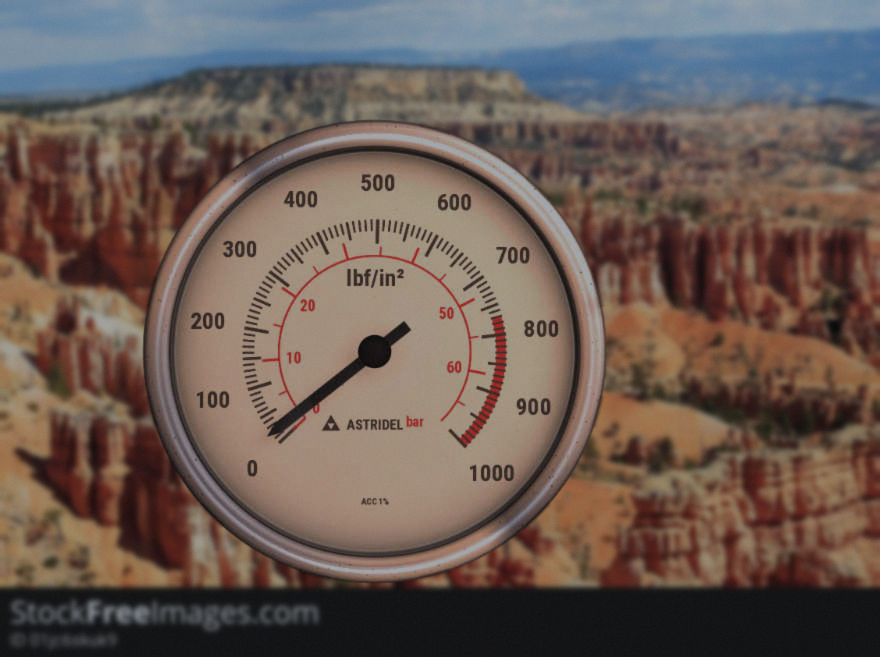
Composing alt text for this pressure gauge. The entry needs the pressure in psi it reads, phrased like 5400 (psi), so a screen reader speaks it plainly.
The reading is 20 (psi)
